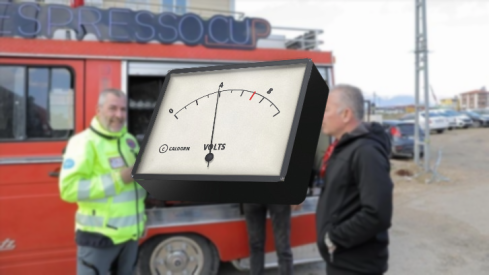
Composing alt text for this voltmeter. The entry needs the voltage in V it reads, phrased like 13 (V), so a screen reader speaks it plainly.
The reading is 4 (V)
